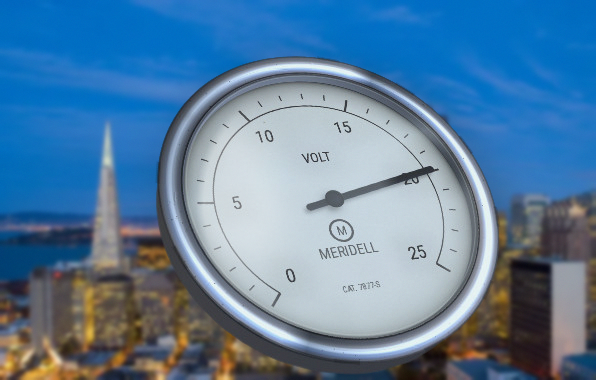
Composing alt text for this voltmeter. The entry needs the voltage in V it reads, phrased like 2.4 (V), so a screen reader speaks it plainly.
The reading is 20 (V)
